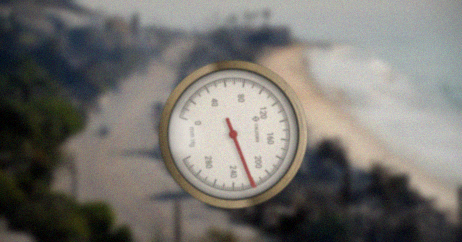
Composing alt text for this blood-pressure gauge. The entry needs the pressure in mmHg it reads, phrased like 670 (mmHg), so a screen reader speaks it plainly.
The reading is 220 (mmHg)
